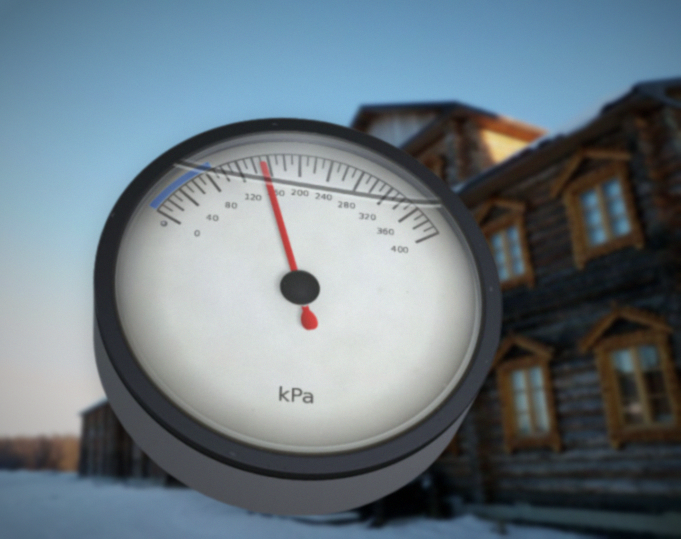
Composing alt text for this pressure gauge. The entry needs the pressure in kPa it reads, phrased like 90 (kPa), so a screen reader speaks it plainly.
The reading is 150 (kPa)
